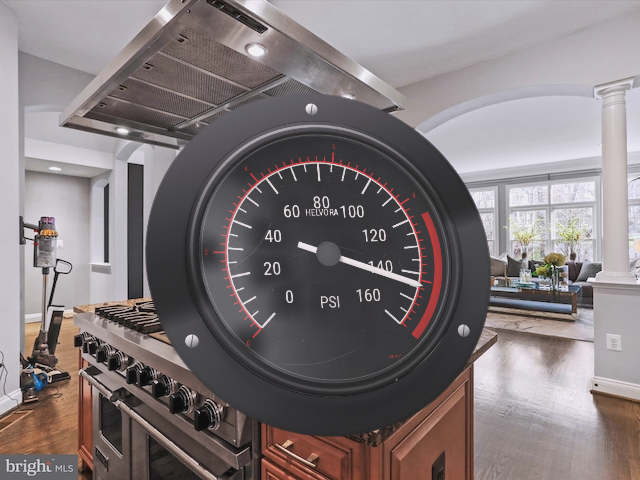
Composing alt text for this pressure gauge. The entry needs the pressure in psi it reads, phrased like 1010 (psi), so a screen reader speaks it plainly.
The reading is 145 (psi)
